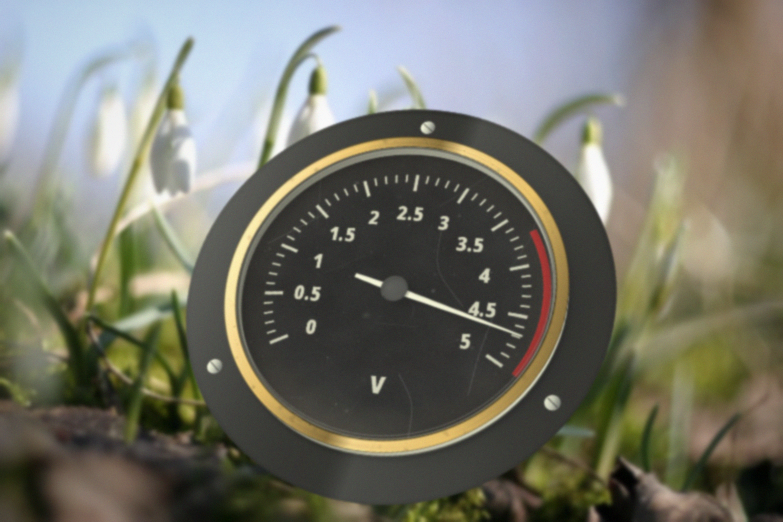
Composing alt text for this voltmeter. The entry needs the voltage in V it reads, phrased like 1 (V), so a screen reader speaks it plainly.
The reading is 4.7 (V)
